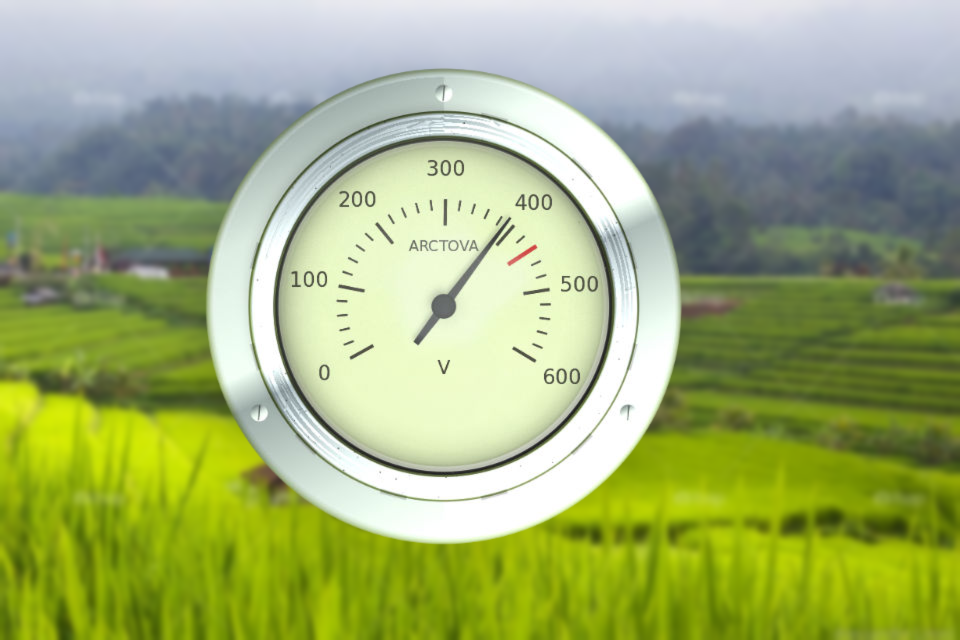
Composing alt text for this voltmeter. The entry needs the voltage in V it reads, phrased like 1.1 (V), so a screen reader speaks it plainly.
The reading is 390 (V)
